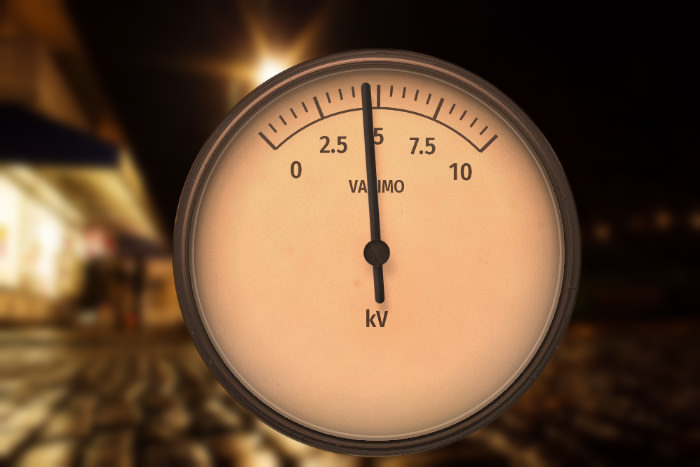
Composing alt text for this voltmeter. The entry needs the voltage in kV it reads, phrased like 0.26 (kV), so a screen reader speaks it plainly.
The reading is 4.5 (kV)
